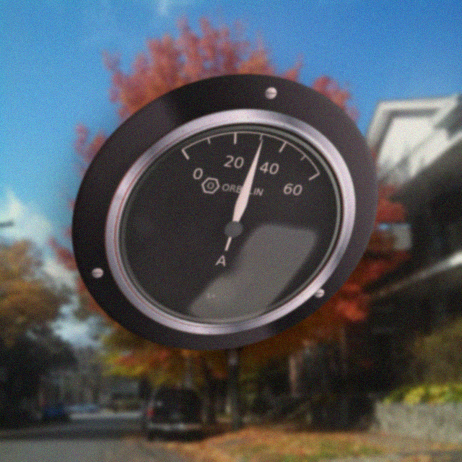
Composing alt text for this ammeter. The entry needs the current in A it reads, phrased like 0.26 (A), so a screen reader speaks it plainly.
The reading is 30 (A)
